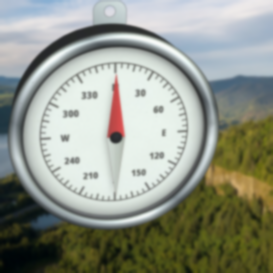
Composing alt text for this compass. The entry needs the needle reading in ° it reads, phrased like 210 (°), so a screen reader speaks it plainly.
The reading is 0 (°)
